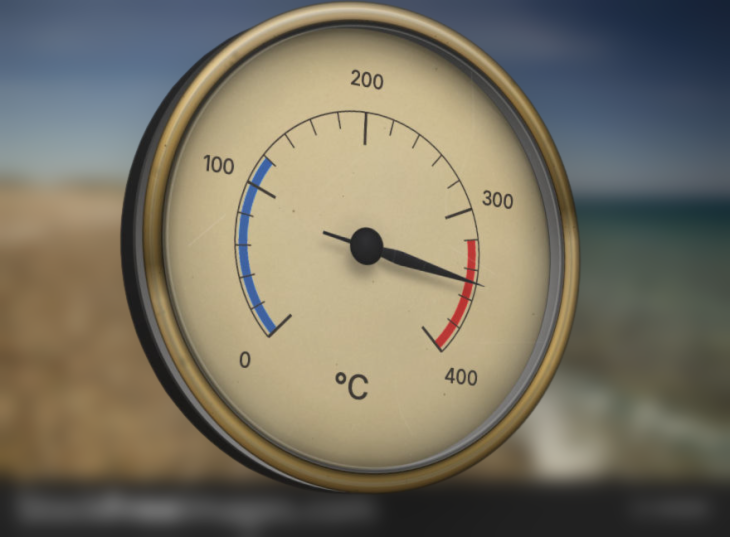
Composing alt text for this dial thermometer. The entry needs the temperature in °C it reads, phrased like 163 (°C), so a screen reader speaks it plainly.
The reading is 350 (°C)
